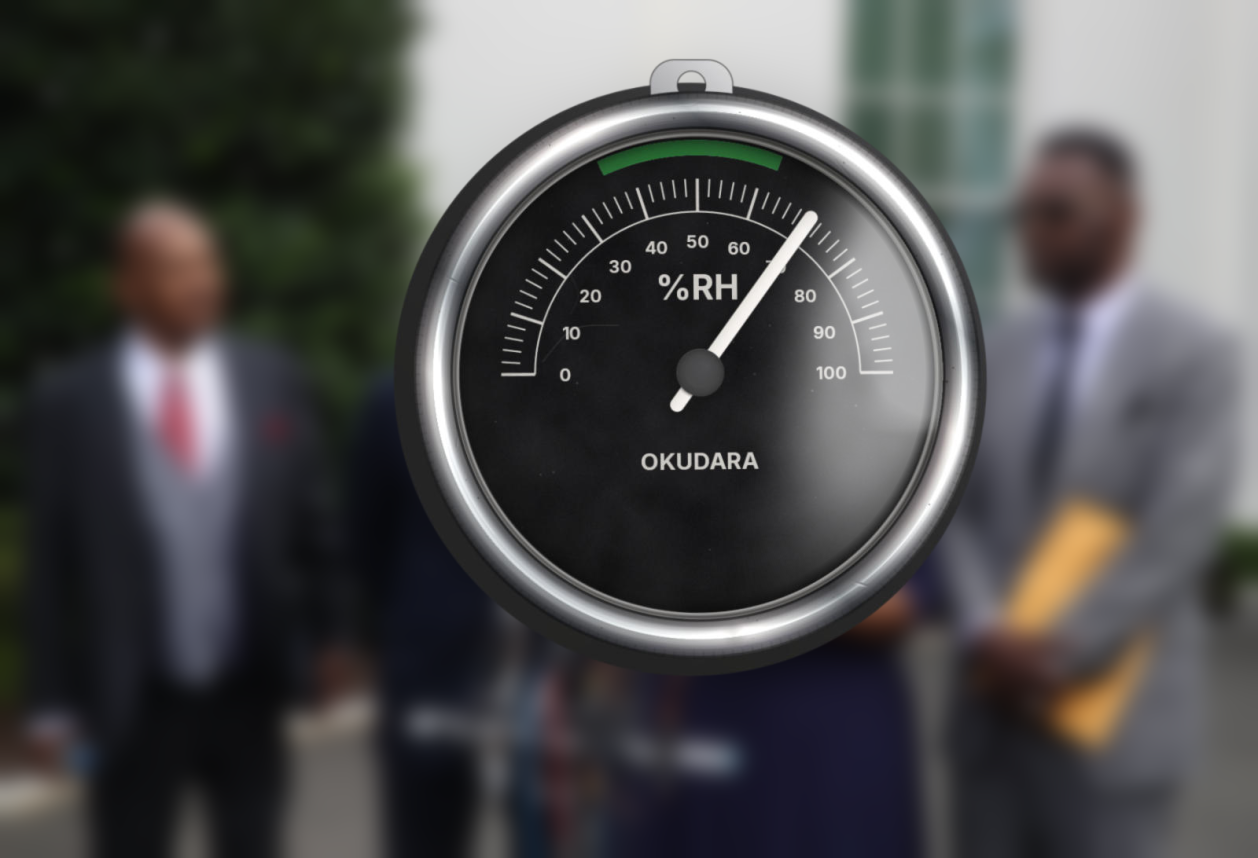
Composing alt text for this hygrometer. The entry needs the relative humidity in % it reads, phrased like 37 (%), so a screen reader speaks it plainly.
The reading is 70 (%)
